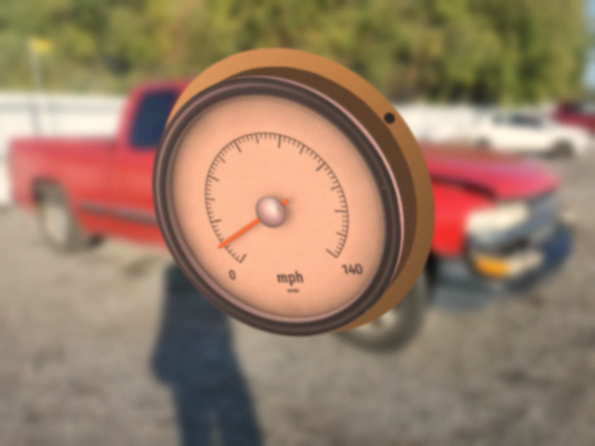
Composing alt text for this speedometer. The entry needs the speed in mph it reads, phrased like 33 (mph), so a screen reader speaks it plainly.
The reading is 10 (mph)
